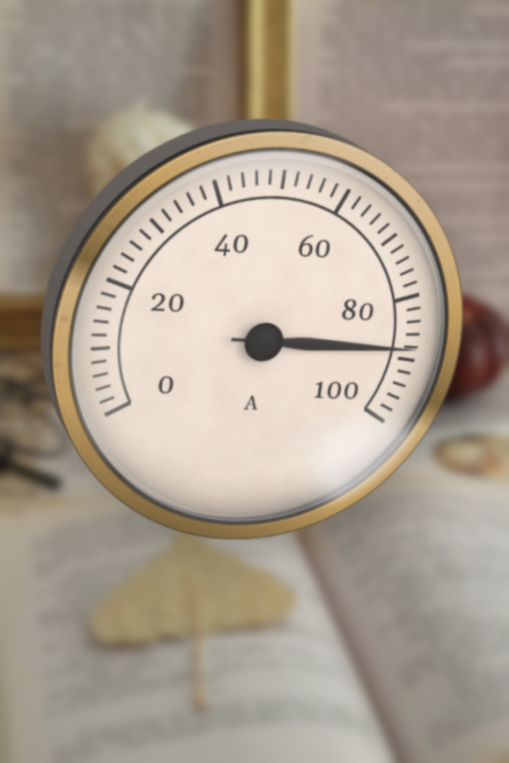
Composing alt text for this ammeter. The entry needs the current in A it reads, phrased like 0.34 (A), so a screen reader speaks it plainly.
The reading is 88 (A)
